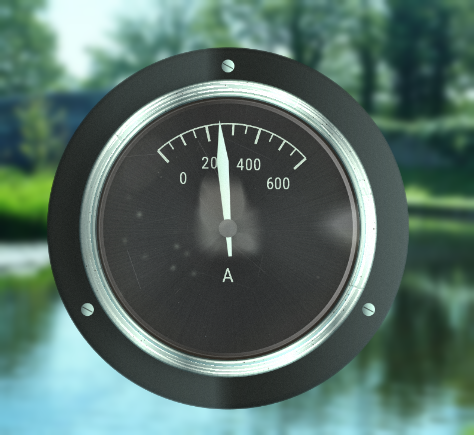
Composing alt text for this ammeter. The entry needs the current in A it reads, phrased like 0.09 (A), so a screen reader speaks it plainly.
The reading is 250 (A)
